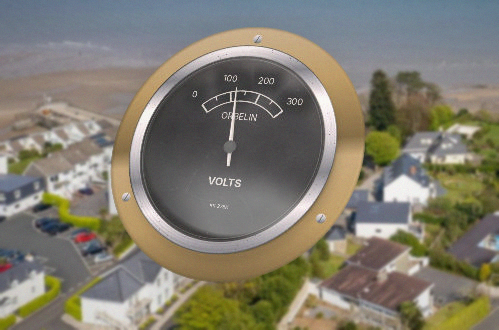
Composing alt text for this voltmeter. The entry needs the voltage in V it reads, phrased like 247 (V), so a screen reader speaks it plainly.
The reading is 125 (V)
